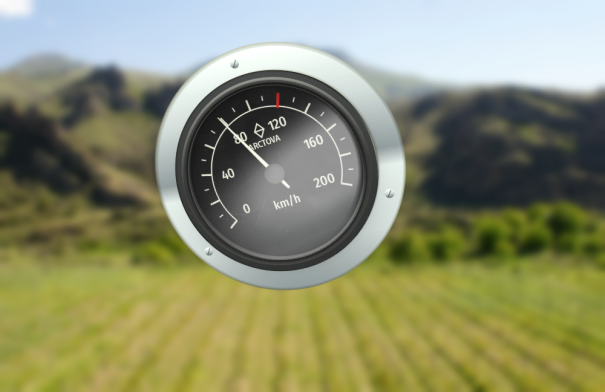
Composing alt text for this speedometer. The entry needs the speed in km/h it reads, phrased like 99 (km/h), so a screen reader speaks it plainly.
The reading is 80 (km/h)
